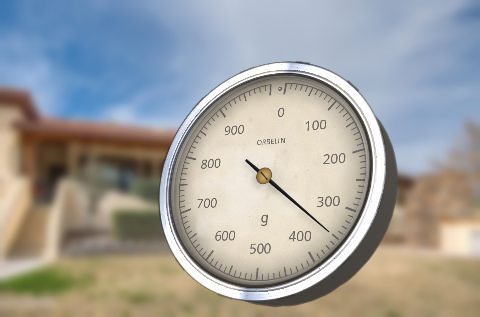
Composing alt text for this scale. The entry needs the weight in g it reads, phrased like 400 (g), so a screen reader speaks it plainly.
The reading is 350 (g)
